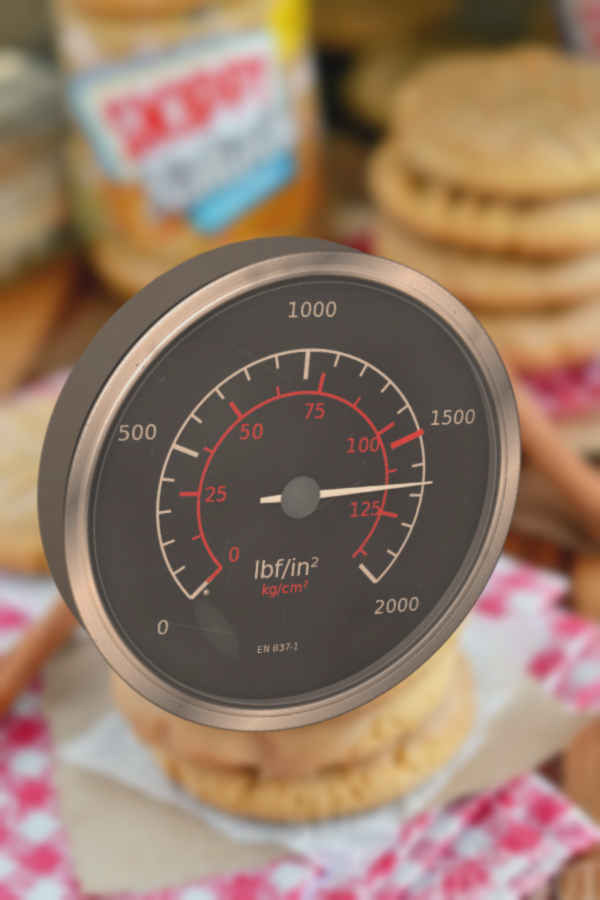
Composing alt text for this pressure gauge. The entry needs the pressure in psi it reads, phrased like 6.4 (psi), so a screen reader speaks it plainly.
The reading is 1650 (psi)
